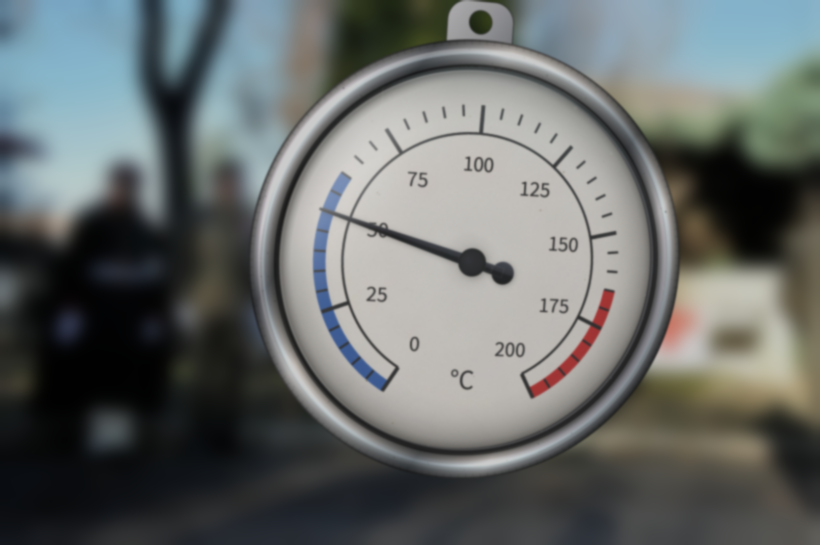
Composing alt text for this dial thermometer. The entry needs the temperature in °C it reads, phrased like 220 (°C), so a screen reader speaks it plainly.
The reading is 50 (°C)
